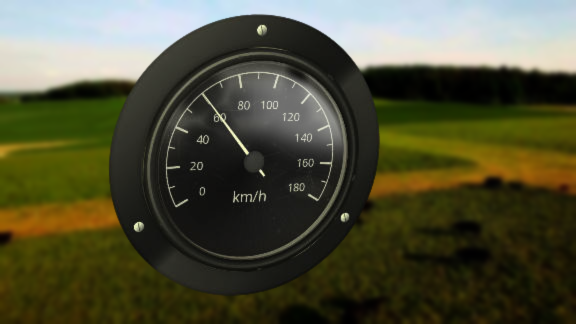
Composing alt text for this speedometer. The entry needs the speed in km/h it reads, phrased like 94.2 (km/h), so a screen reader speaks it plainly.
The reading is 60 (km/h)
